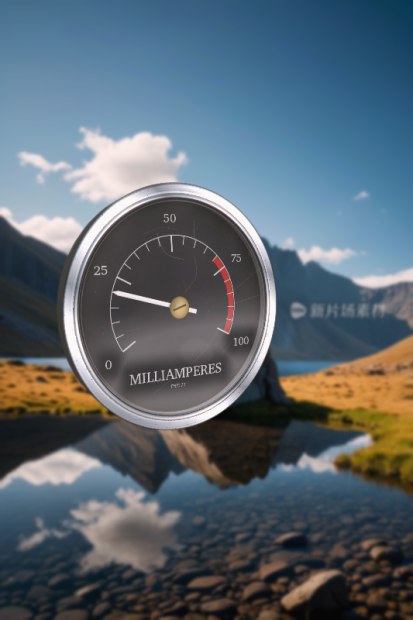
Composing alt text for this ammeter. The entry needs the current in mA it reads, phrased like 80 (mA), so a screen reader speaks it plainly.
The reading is 20 (mA)
